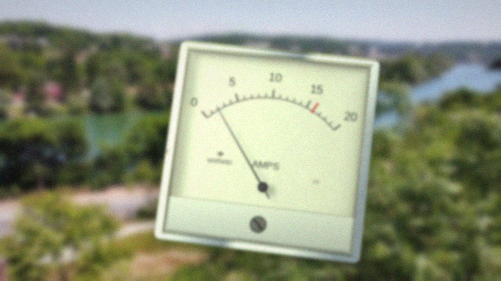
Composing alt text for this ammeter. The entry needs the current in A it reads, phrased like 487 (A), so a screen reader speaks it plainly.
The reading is 2 (A)
